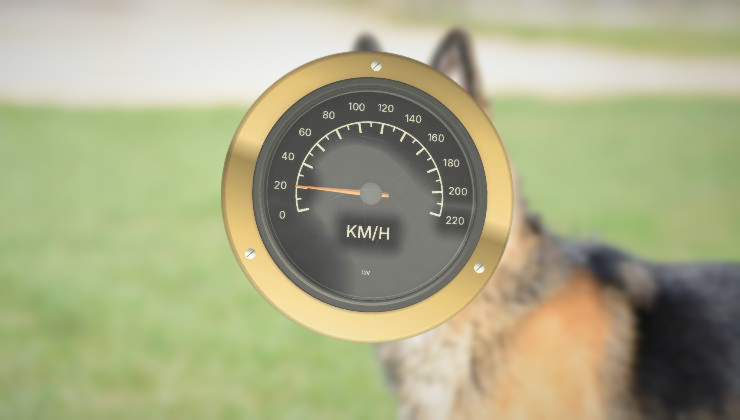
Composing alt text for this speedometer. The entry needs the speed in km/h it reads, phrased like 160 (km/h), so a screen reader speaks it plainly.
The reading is 20 (km/h)
